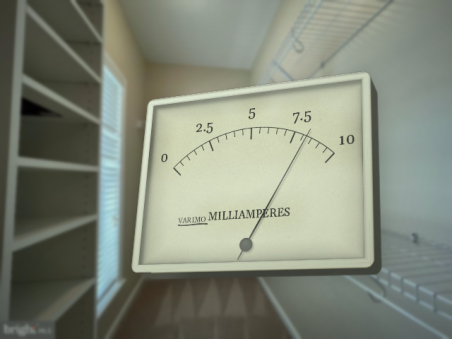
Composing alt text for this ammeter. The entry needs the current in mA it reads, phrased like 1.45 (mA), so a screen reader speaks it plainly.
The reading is 8.25 (mA)
